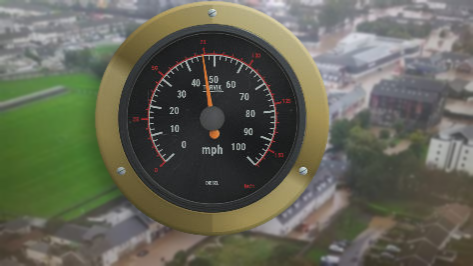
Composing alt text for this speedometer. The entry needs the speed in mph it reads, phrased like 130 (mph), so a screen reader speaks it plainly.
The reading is 46 (mph)
